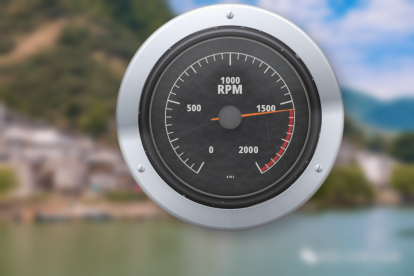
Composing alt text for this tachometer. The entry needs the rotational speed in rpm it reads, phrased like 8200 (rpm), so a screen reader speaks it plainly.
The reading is 1550 (rpm)
